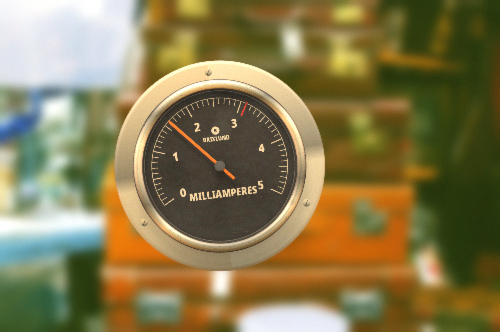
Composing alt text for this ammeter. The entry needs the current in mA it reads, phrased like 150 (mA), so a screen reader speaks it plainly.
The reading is 1.6 (mA)
